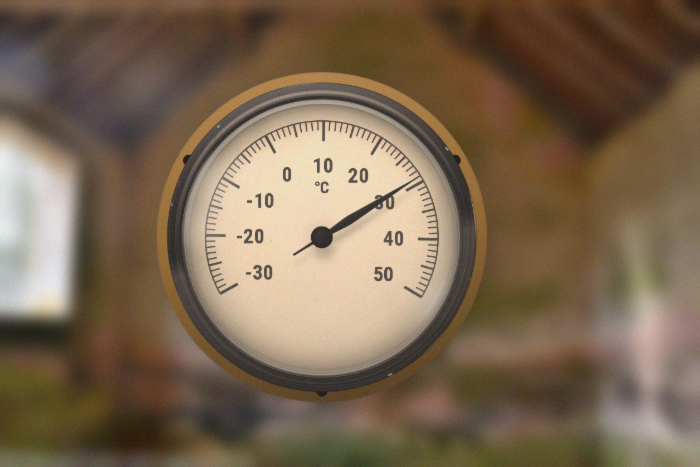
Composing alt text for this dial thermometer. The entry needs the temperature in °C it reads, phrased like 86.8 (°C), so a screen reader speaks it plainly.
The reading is 29 (°C)
